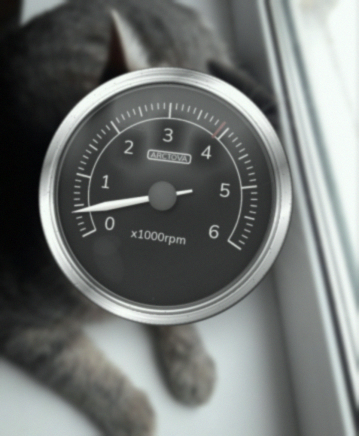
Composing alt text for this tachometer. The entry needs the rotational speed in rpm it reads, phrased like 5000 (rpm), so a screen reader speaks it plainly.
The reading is 400 (rpm)
